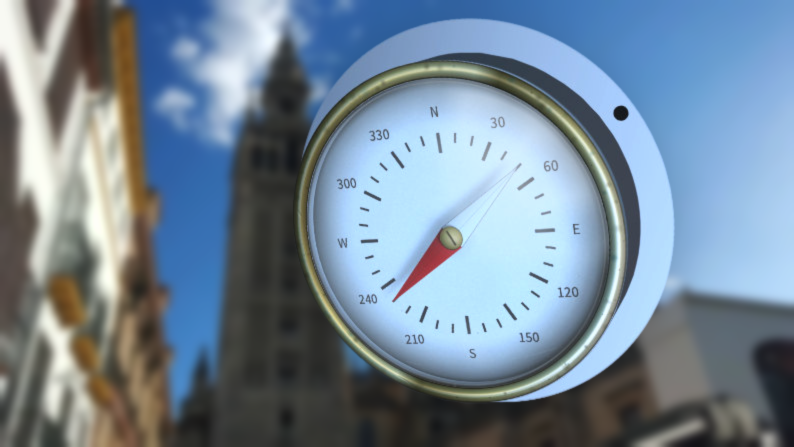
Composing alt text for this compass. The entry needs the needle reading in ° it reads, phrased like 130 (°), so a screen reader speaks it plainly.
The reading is 230 (°)
